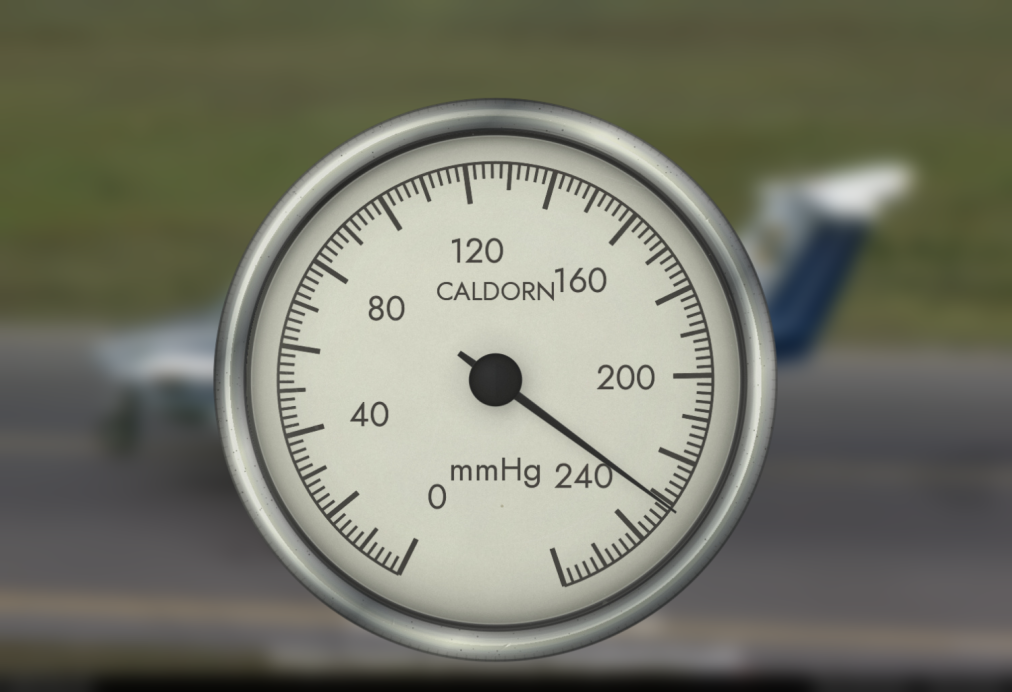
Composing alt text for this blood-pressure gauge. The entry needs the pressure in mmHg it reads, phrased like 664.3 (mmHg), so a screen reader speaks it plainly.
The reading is 231 (mmHg)
